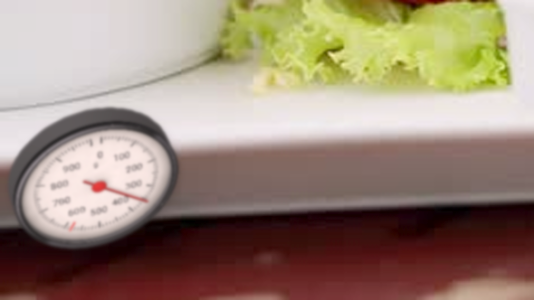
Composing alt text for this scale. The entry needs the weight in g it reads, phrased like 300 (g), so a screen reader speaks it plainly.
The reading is 350 (g)
